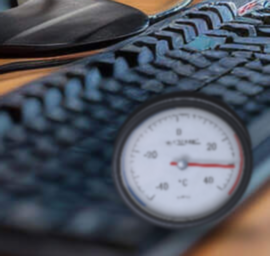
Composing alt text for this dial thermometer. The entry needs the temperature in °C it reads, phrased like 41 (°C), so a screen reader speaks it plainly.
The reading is 30 (°C)
